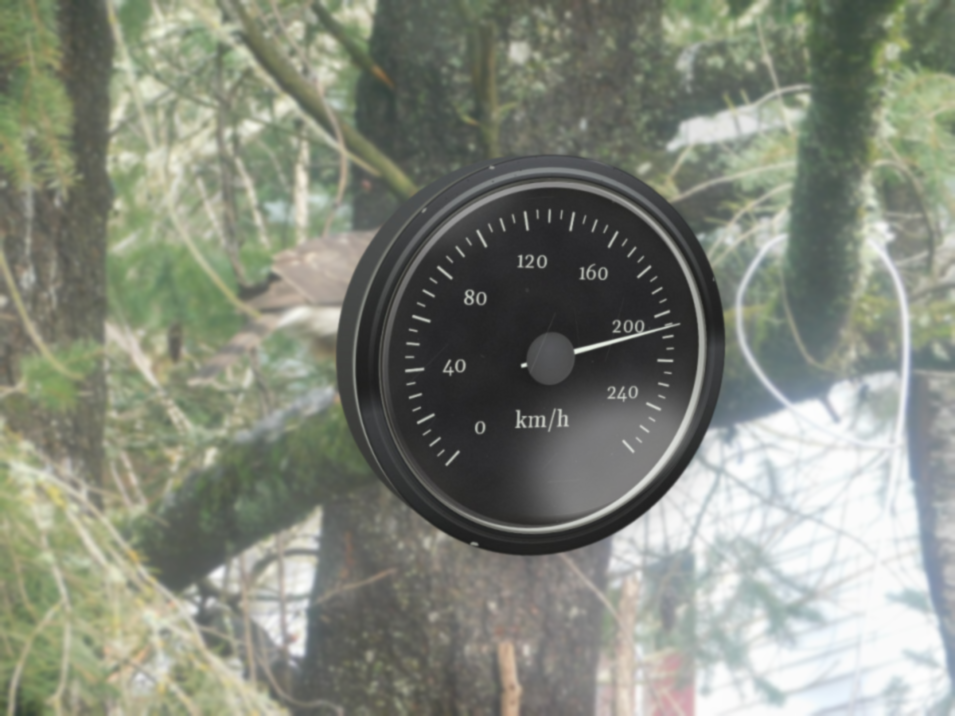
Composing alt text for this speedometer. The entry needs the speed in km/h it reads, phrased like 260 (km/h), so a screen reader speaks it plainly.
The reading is 205 (km/h)
